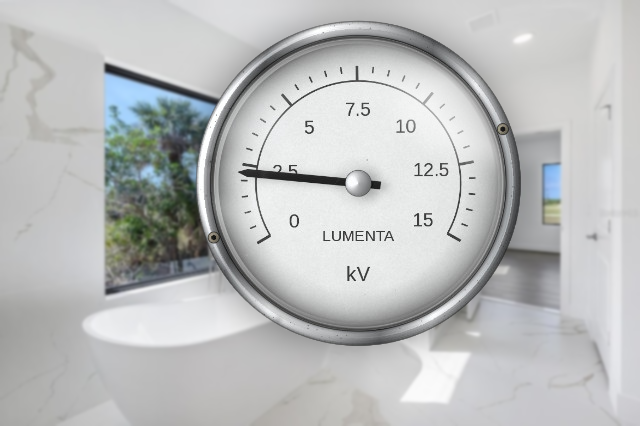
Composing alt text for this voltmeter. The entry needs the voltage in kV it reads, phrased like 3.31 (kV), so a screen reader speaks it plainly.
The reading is 2.25 (kV)
